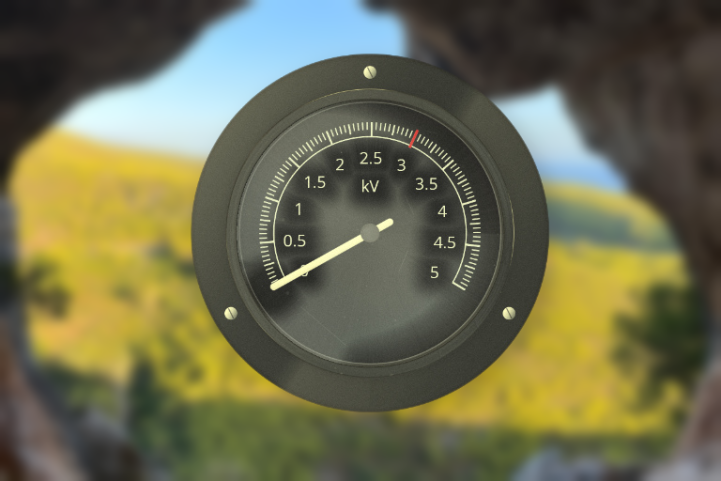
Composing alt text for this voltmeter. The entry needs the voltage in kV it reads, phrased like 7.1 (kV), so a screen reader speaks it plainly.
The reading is 0 (kV)
